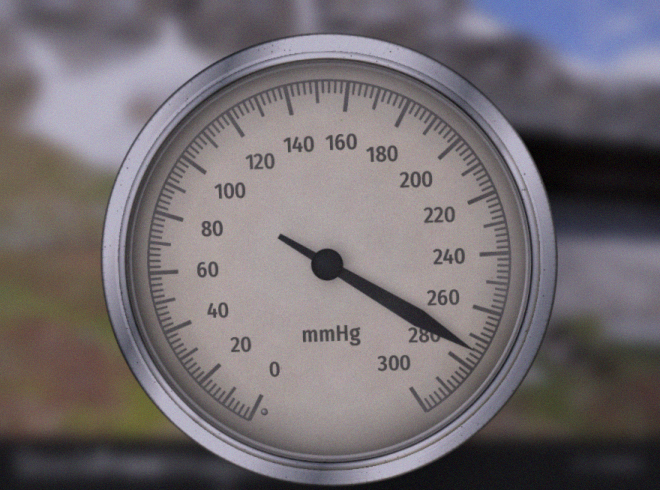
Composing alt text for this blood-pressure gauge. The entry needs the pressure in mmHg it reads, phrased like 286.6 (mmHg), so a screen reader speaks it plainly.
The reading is 274 (mmHg)
